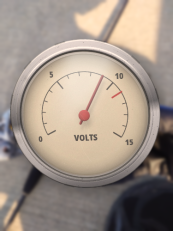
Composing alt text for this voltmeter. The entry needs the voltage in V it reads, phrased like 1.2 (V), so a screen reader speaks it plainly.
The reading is 9 (V)
